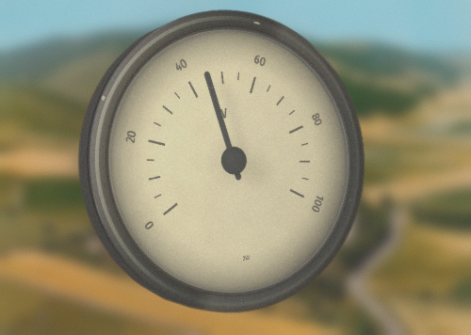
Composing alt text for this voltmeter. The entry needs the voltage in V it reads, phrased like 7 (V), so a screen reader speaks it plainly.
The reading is 45 (V)
